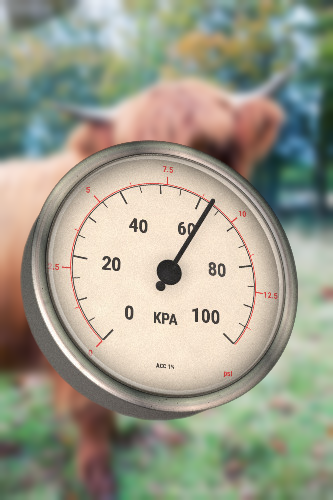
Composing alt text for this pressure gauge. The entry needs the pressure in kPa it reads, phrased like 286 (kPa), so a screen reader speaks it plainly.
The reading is 62.5 (kPa)
